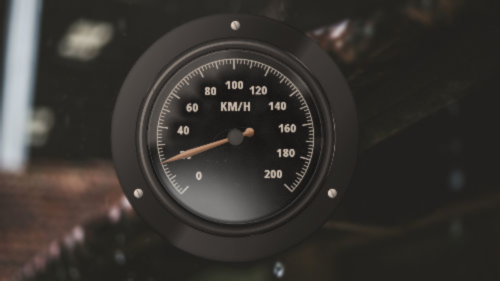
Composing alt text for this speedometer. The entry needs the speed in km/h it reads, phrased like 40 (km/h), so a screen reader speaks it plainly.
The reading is 20 (km/h)
